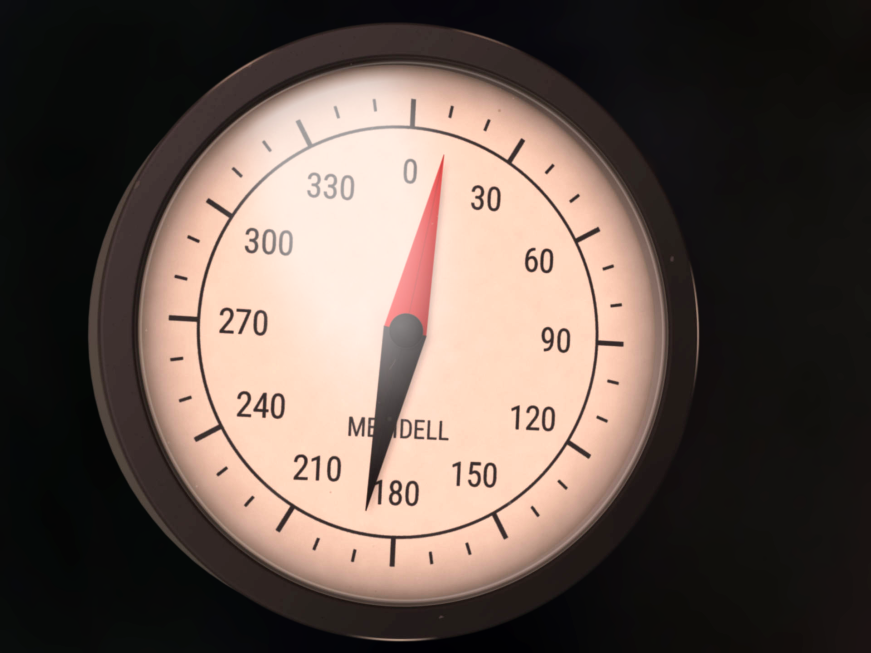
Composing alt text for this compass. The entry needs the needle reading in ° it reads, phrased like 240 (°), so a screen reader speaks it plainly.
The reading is 10 (°)
